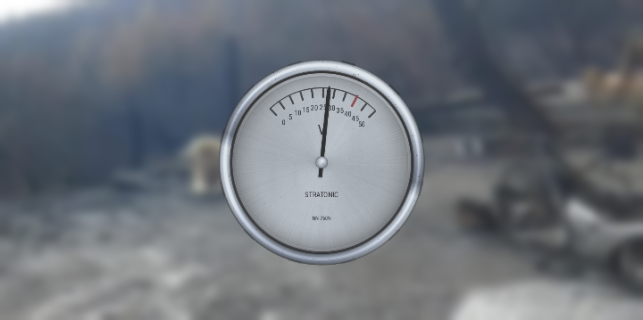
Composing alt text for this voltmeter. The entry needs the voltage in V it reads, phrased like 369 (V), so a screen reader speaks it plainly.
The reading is 27.5 (V)
